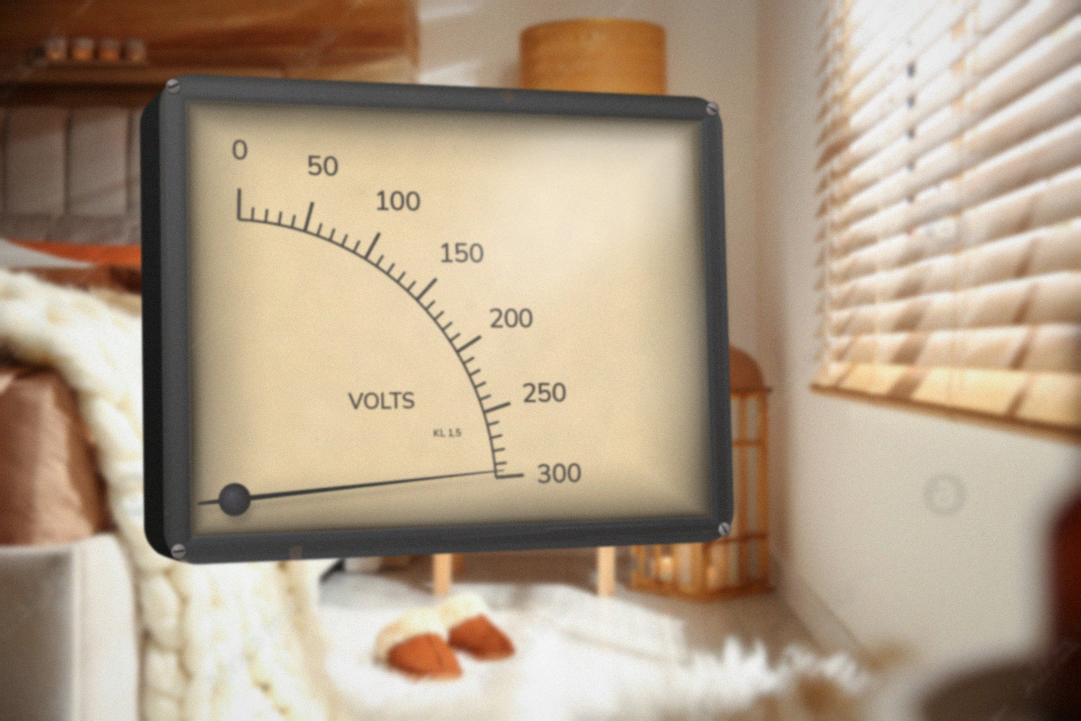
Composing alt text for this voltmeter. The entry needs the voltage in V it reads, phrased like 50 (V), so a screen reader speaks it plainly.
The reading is 295 (V)
